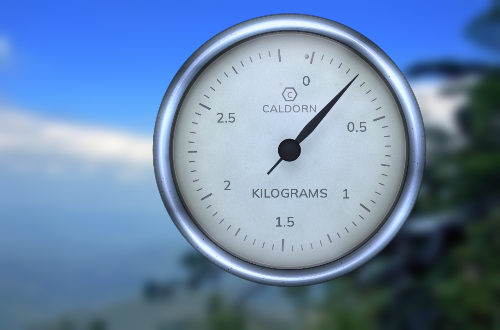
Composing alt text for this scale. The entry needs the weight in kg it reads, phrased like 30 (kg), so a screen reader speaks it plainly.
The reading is 0.25 (kg)
